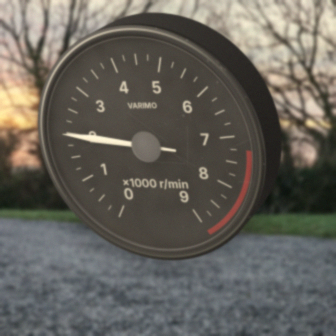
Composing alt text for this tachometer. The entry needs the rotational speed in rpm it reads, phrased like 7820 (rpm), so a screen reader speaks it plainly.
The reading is 2000 (rpm)
